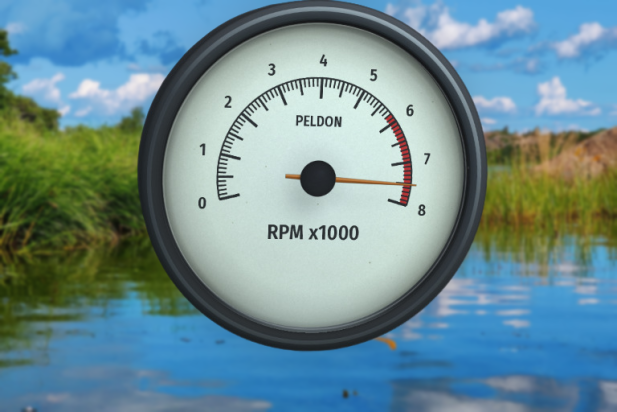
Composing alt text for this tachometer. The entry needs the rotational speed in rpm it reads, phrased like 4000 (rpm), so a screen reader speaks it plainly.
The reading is 7500 (rpm)
